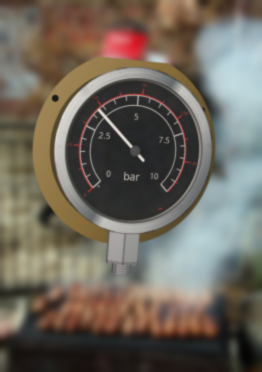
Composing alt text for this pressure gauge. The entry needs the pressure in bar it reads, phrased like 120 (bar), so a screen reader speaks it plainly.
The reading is 3.25 (bar)
